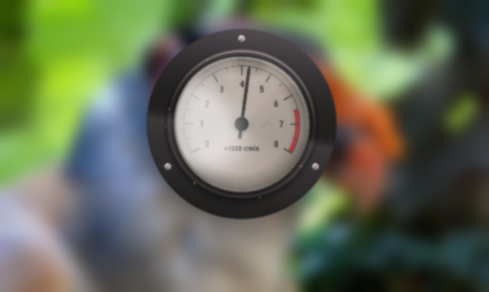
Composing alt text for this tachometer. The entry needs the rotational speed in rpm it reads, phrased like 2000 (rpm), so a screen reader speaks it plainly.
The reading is 4250 (rpm)
